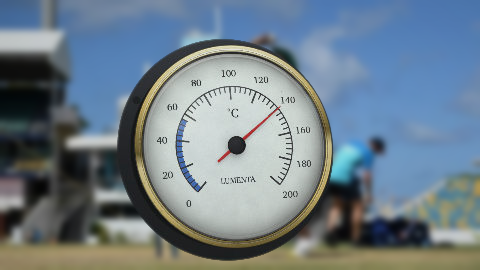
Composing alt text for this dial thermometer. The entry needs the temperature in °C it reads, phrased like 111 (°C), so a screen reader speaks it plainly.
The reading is 140 (°C)
